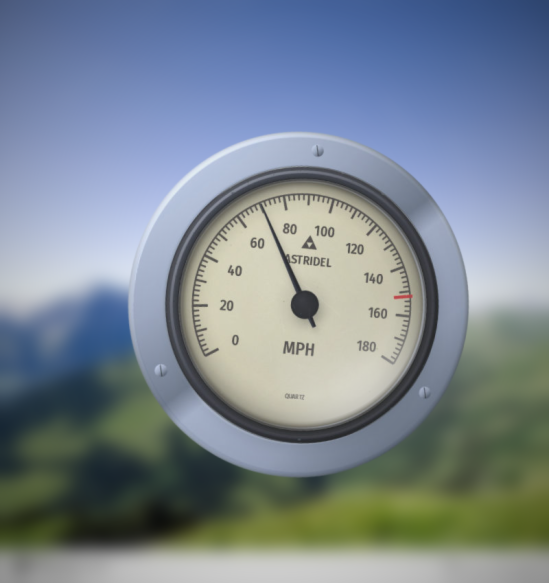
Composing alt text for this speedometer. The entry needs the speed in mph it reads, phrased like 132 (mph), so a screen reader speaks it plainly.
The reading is 70 (mph)
